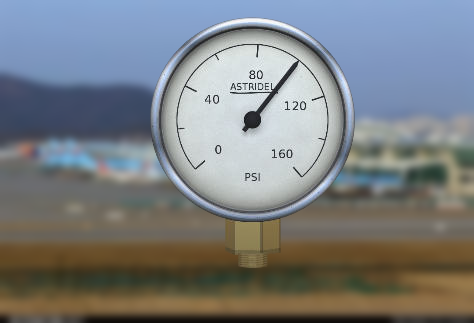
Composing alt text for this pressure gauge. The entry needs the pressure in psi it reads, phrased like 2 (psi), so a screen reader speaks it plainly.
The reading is 100 (psi)
